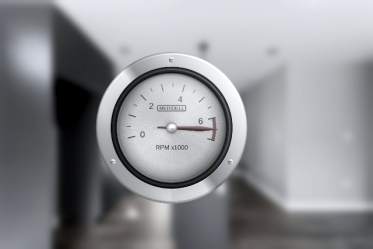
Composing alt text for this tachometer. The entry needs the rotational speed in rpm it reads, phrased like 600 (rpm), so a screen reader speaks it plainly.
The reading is 6500 (rpm)
